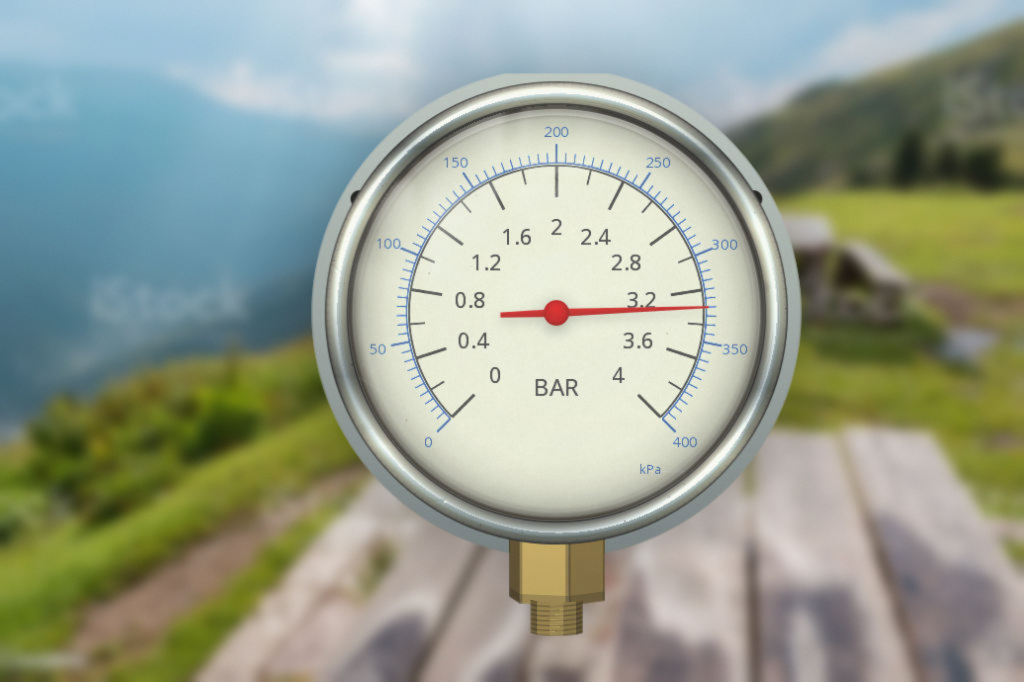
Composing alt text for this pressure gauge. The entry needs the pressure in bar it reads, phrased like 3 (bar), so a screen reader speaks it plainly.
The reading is 3.3 (bar)
